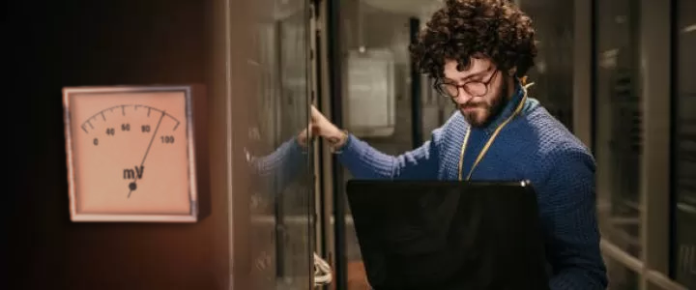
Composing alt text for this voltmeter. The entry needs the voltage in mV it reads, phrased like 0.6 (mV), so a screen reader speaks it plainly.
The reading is 90 (mV)
